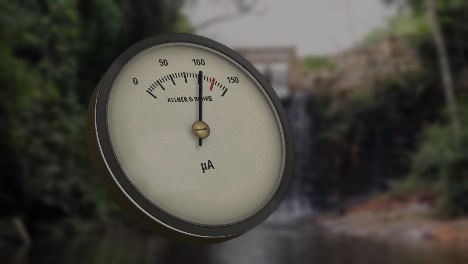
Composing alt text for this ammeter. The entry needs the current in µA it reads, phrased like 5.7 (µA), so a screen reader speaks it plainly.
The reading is 100 (µA)
